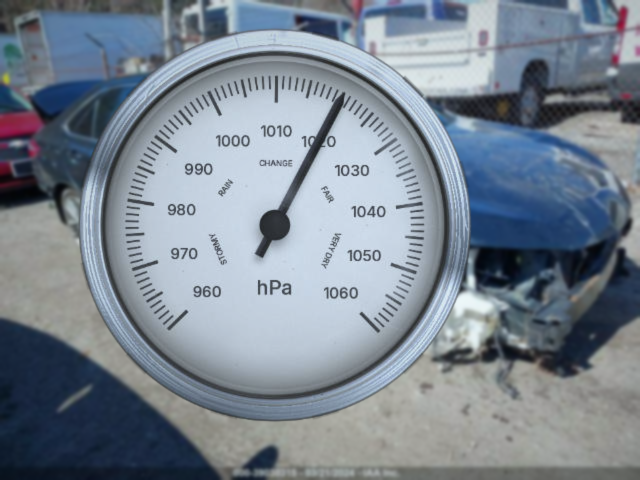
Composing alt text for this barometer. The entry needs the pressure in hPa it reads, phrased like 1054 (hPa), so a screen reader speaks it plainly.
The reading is 1020 (hPa)
